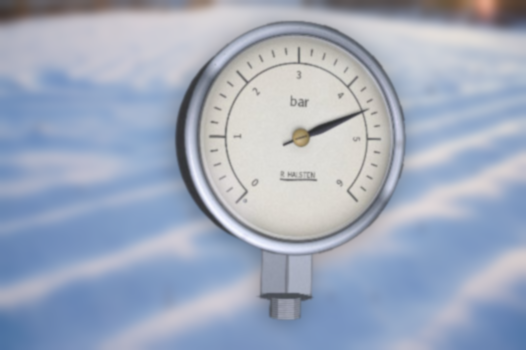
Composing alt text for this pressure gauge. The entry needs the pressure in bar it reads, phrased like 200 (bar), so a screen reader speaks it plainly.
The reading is 4.5 (bar)
